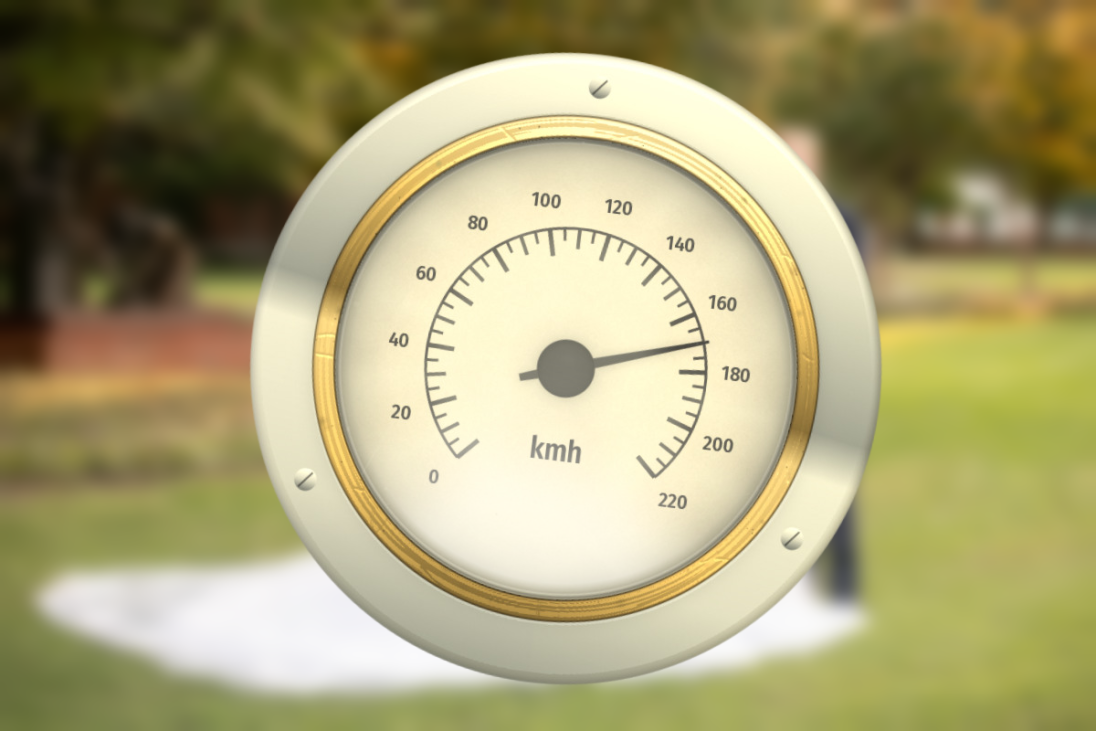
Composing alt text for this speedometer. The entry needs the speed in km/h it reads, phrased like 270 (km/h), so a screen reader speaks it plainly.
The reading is 170 (km/h)
